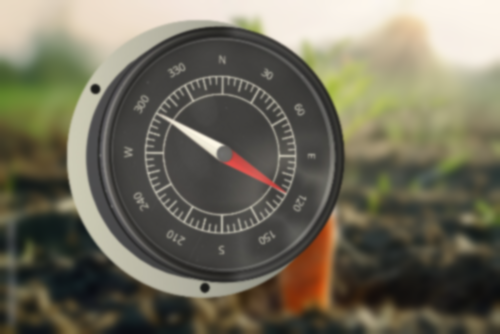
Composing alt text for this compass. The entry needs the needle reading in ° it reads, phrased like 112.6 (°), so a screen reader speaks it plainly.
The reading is 120 (°)
